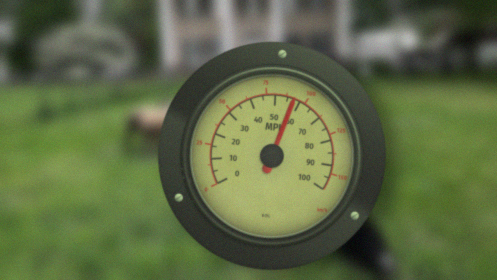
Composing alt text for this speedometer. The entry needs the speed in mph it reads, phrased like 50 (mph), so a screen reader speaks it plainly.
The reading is 57.5 (mph)
